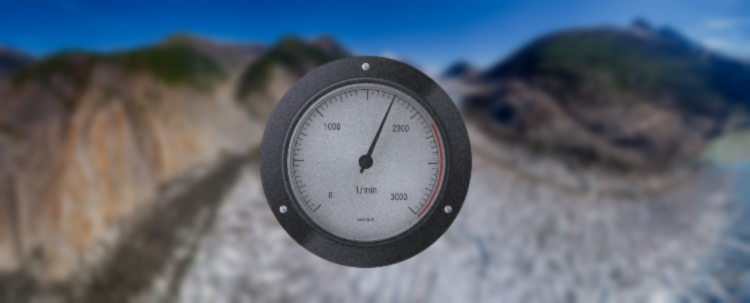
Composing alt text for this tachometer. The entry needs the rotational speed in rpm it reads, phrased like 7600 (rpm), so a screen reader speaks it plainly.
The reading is 1750 (rpm)
